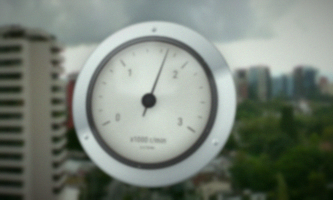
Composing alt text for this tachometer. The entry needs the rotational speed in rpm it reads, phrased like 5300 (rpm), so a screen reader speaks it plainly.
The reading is 1700 (rpm)
